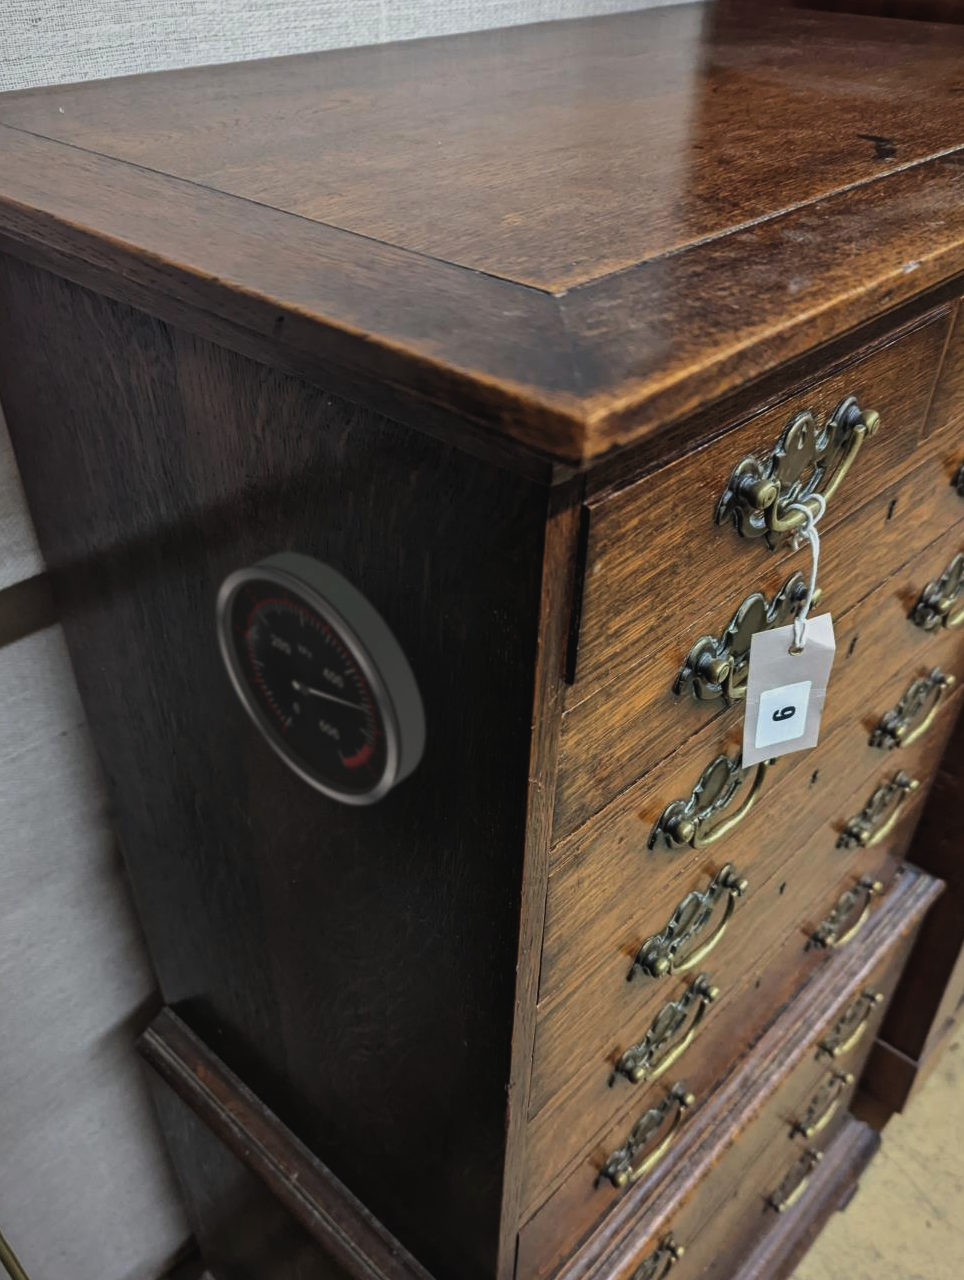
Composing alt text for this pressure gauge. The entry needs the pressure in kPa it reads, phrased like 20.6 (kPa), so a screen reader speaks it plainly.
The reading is 450 (kPa)
